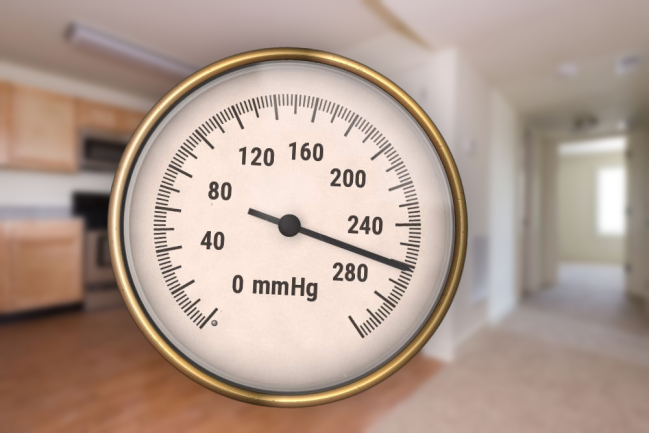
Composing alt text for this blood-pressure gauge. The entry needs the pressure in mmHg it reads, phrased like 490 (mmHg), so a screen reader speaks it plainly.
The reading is 262 (mmHg)
